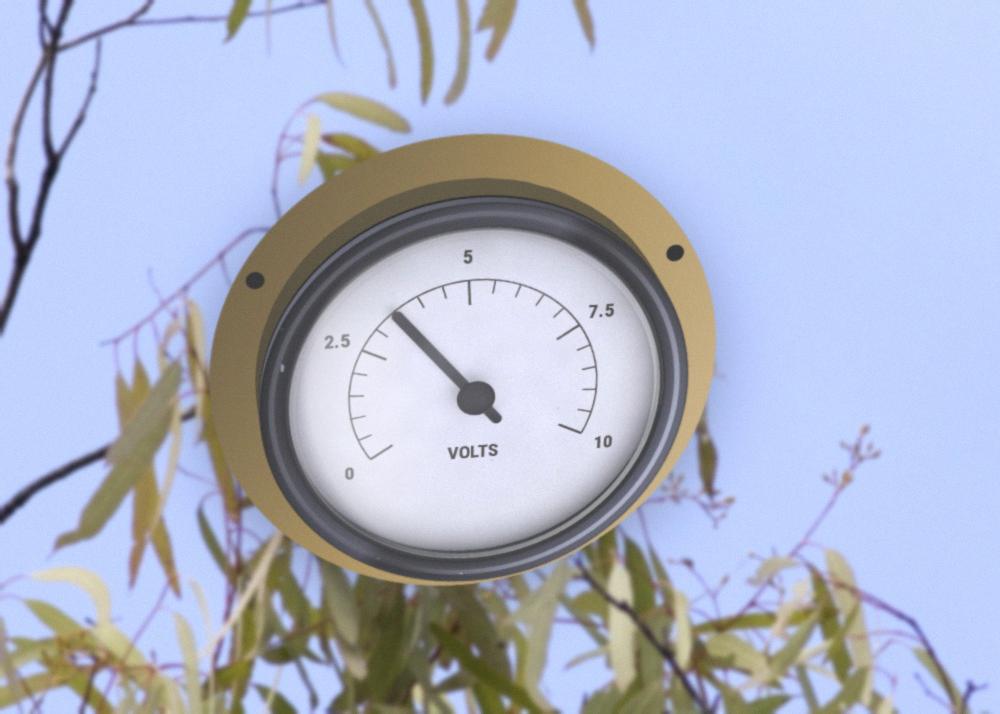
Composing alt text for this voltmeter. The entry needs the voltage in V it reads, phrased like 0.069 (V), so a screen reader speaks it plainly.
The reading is 3.5 (V)
